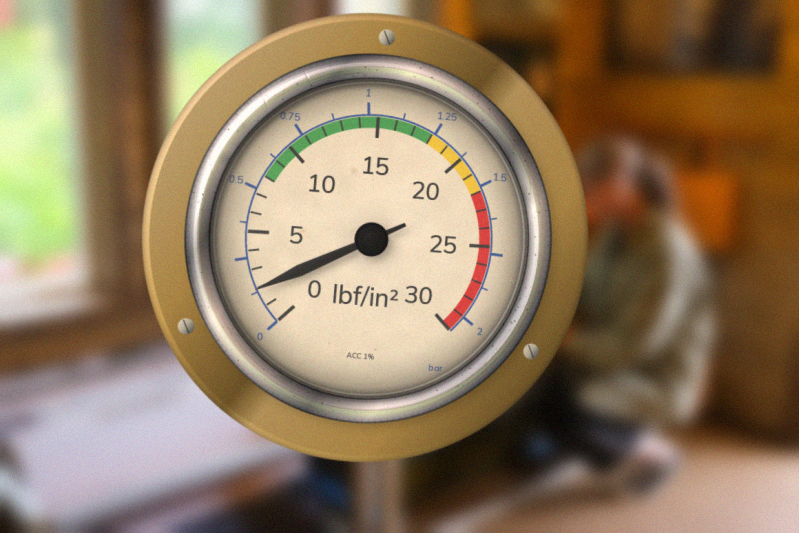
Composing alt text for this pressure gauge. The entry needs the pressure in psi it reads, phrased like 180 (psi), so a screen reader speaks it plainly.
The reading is 2 (psi)
